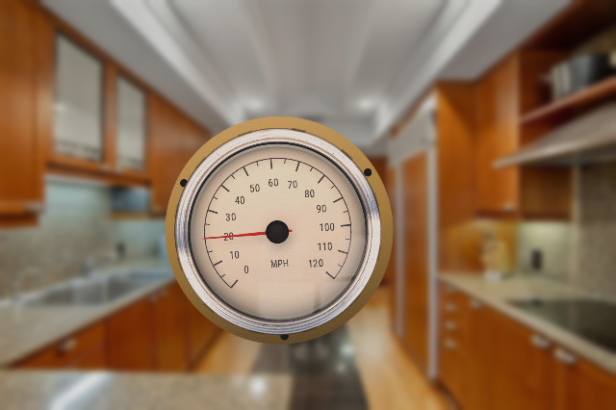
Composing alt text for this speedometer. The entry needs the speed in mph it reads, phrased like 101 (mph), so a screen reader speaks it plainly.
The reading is 20 (mph)
